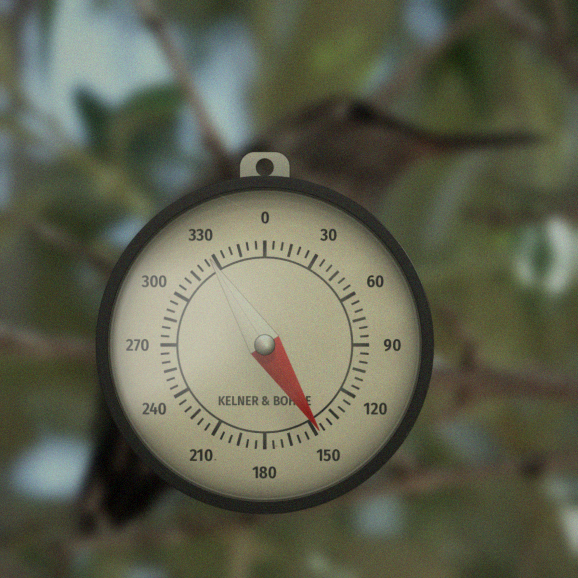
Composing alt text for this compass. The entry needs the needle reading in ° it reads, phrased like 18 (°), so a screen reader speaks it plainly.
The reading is 147.5 (°)
